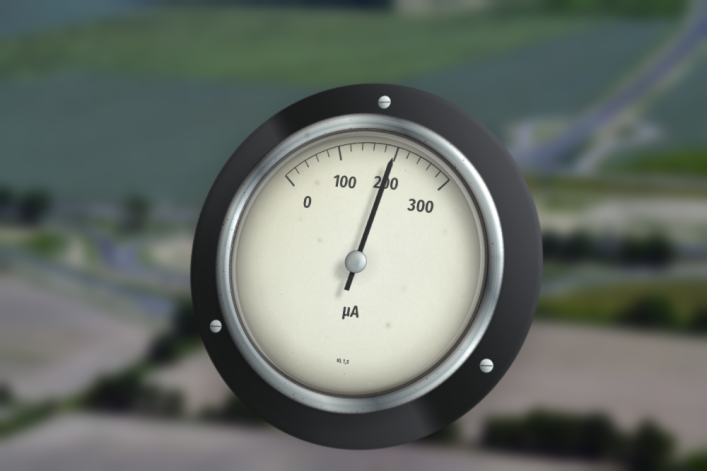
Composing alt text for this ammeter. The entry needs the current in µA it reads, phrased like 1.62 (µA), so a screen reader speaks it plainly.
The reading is 200 (µA)
